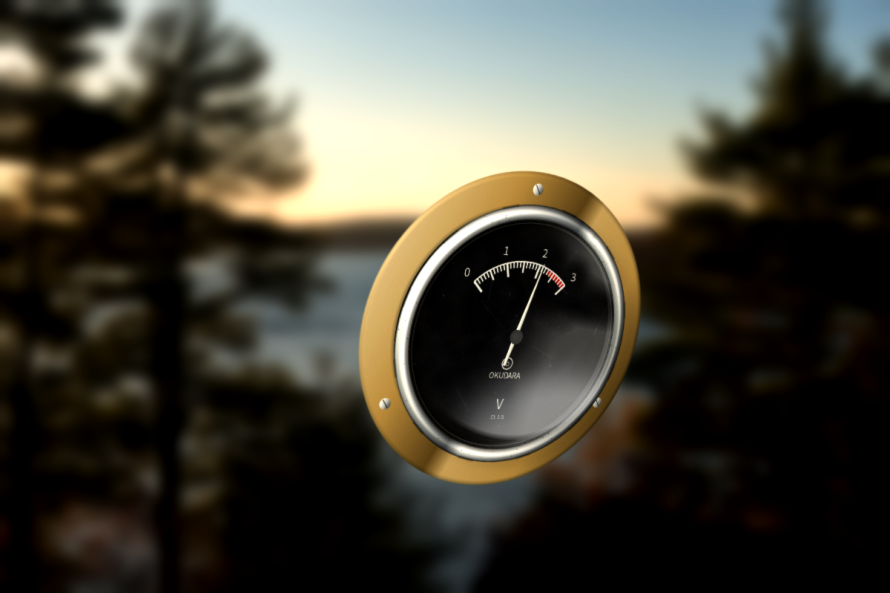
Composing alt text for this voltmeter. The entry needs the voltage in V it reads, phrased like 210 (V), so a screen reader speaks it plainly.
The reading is 2 (V)
